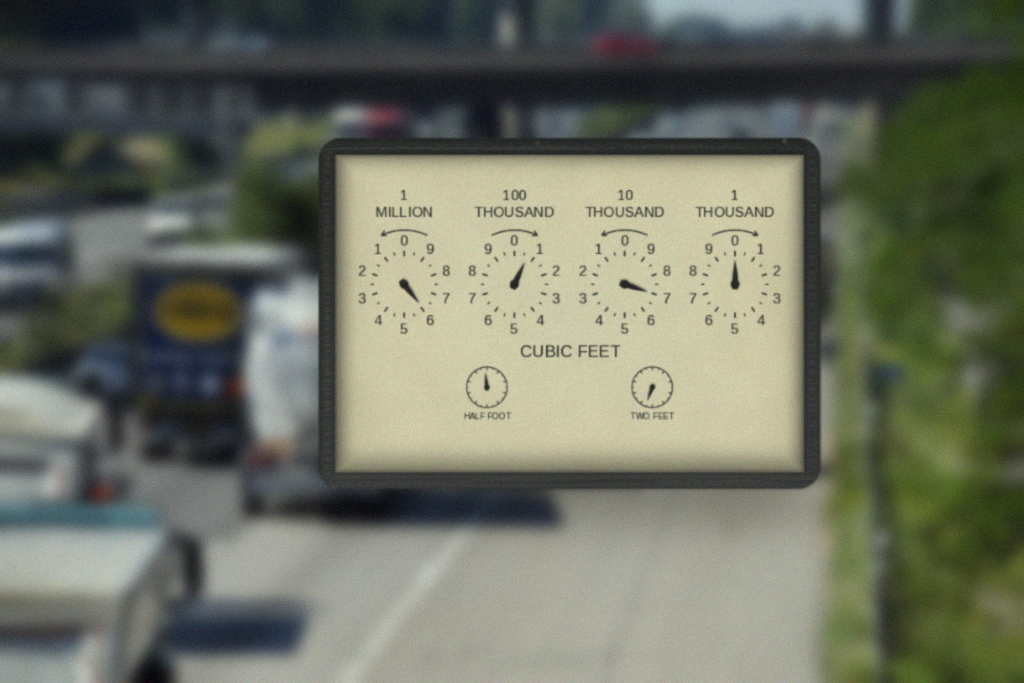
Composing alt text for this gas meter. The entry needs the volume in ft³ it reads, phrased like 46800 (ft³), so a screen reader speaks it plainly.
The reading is 607000 (ft³)
